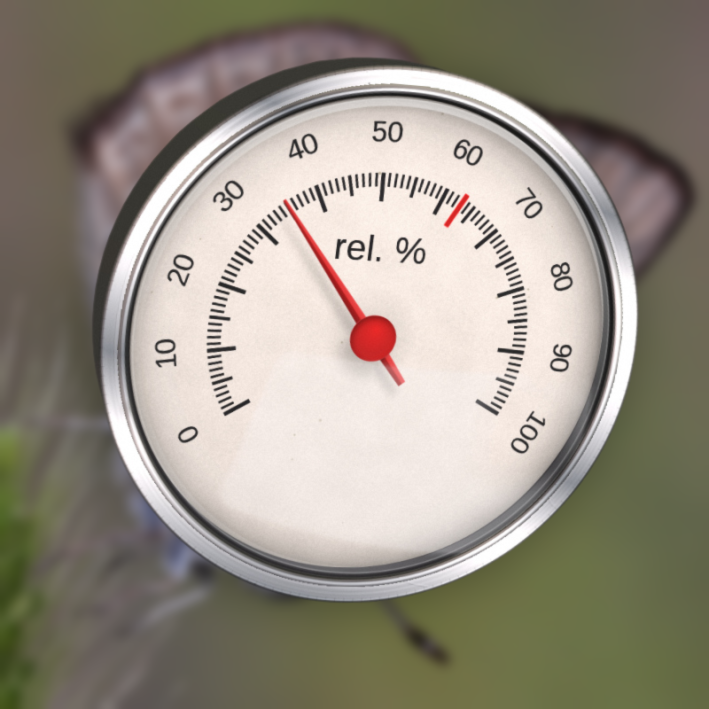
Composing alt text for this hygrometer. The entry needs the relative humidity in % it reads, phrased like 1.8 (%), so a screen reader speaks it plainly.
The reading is 35 (%)
